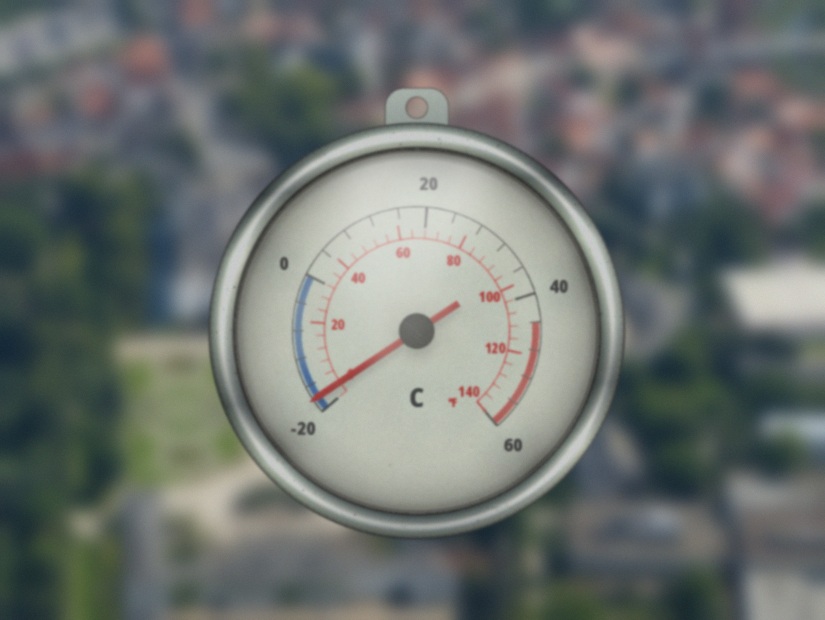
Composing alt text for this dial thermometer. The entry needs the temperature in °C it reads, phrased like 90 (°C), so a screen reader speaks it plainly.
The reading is -18 (°C)
